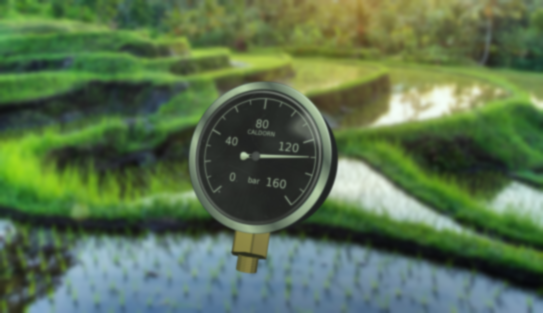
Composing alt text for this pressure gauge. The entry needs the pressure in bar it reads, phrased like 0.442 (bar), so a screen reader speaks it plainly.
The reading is 130 (bar)
